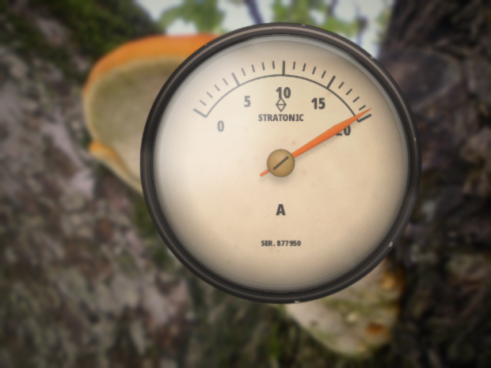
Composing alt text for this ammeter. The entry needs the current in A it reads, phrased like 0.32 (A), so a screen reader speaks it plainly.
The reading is 19.5 (A)
